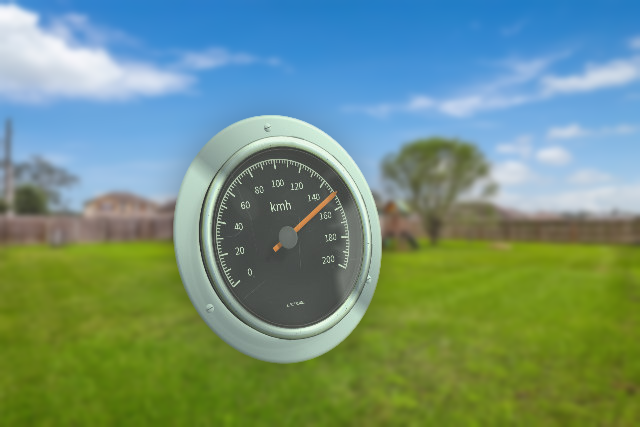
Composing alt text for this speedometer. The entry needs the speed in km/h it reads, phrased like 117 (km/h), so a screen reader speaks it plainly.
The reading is 150 (km/h)
